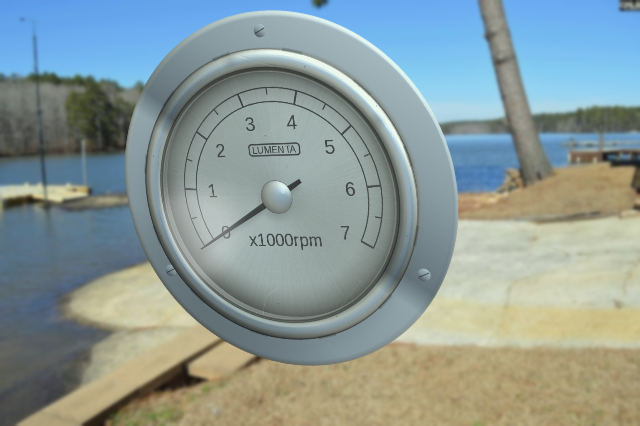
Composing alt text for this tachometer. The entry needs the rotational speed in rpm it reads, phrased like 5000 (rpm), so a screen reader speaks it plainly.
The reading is 0 (rpm)
